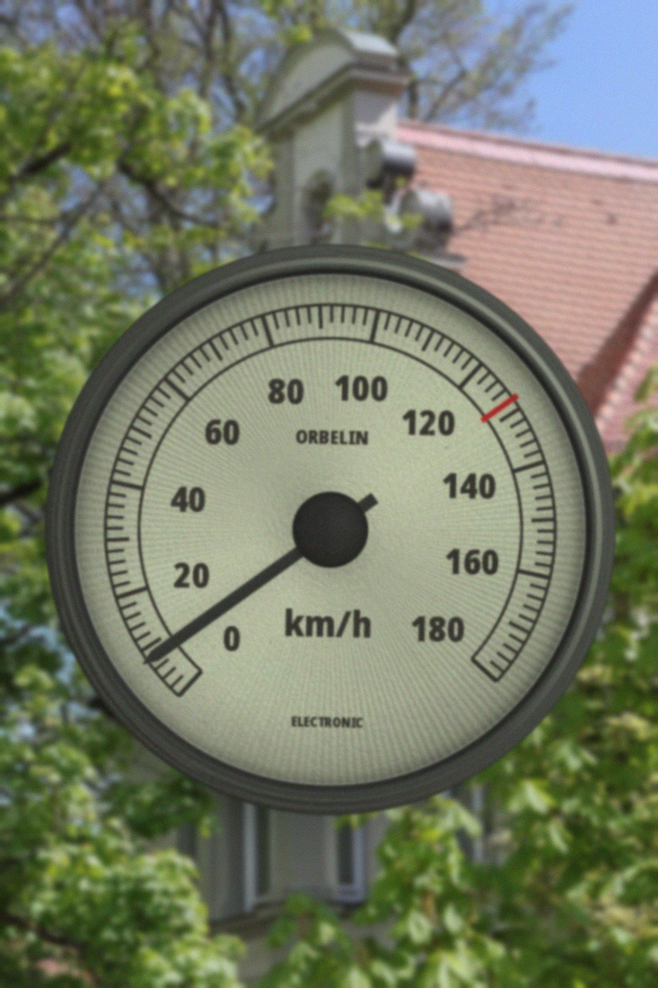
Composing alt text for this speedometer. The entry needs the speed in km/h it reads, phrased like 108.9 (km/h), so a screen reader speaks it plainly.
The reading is 8 (km/h)
